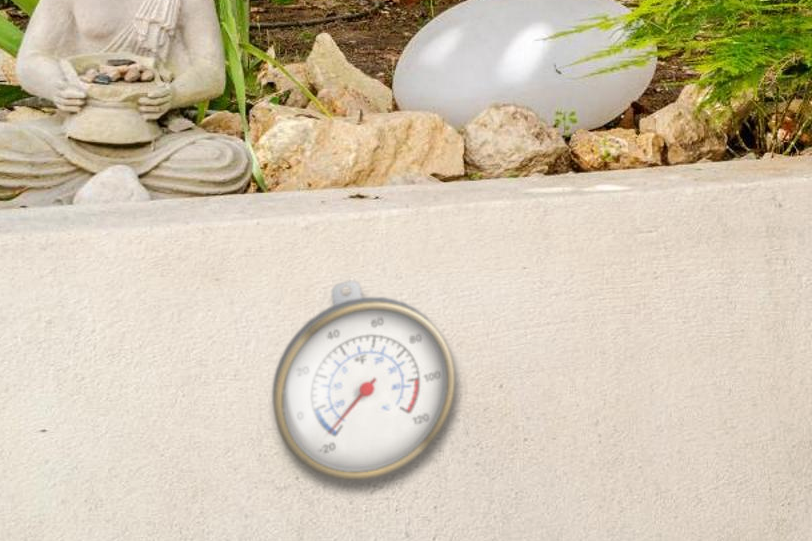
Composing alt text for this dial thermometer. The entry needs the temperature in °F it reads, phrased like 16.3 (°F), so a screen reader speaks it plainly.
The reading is -16 (°F)
